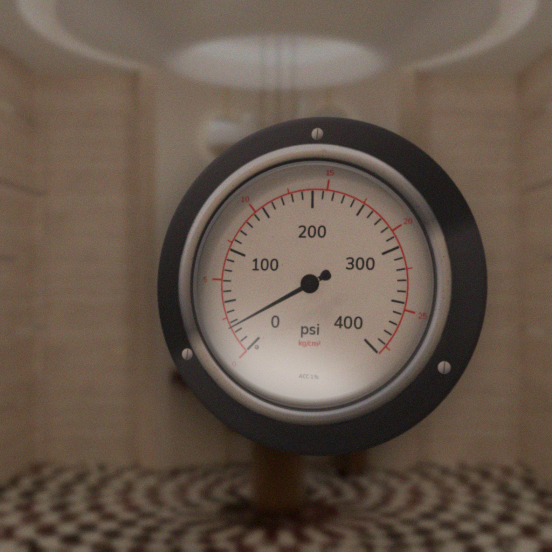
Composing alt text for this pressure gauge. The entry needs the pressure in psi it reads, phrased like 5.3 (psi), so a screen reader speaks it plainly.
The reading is 25 (psi)
